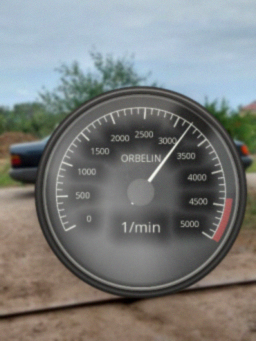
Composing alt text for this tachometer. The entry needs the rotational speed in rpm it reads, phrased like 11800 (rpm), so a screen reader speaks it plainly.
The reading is 3200 (rpm)
